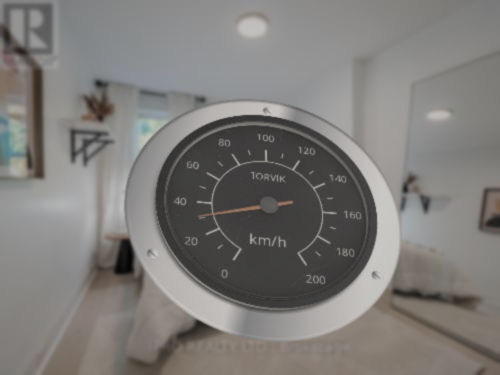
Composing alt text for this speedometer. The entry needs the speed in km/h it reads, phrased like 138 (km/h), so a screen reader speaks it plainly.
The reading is 30 (km/h)
